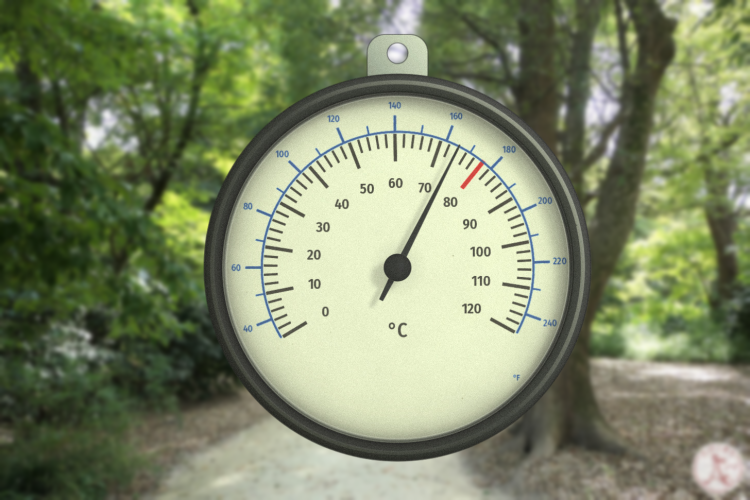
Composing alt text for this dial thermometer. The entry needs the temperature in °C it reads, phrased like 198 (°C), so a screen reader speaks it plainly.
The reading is 74 (°C)
